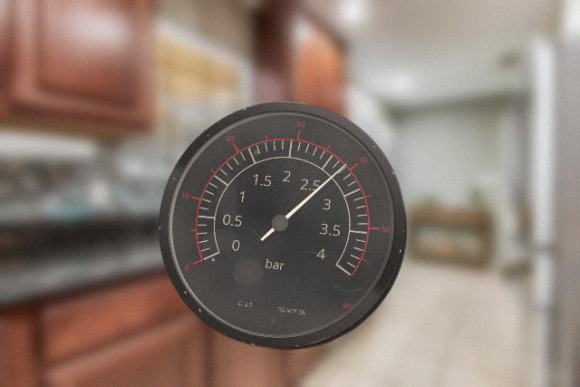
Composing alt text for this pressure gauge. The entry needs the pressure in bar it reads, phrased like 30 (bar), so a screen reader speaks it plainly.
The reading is 2.7 (bar)
